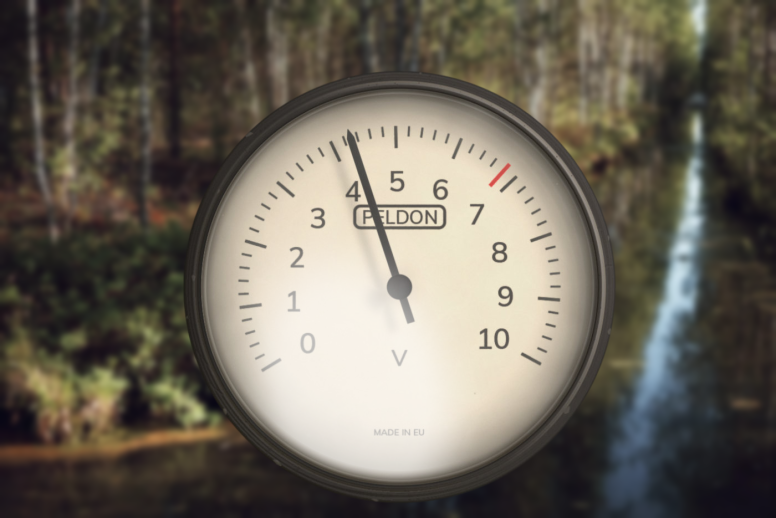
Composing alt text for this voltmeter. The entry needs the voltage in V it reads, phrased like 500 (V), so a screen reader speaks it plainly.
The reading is 4.3 (V)
